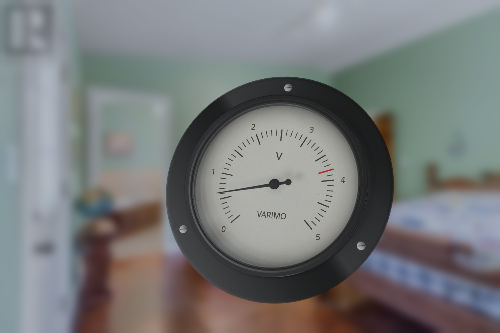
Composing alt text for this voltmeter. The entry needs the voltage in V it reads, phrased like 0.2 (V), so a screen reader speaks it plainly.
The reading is 0.6 (V)
